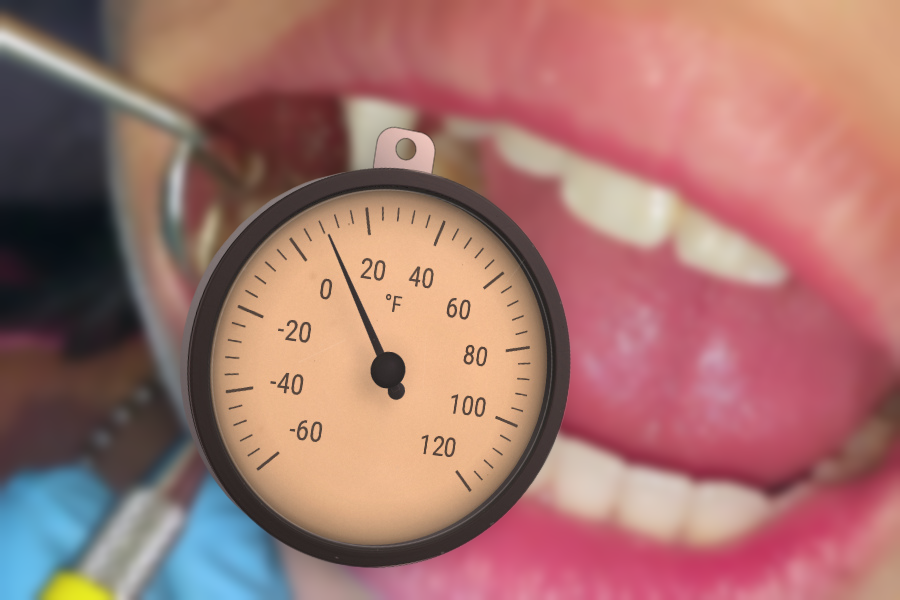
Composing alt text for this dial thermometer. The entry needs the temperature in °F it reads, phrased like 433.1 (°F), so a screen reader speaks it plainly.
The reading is 8 (°F)
